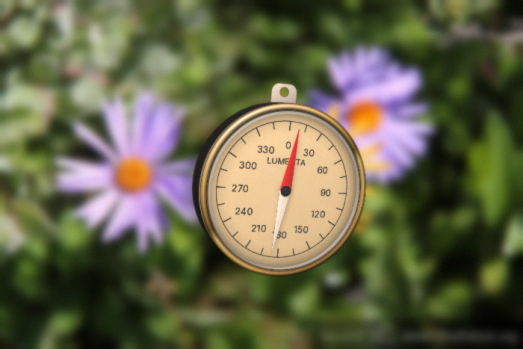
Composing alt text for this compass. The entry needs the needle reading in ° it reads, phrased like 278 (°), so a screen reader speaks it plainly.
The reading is 7.5 (°)
